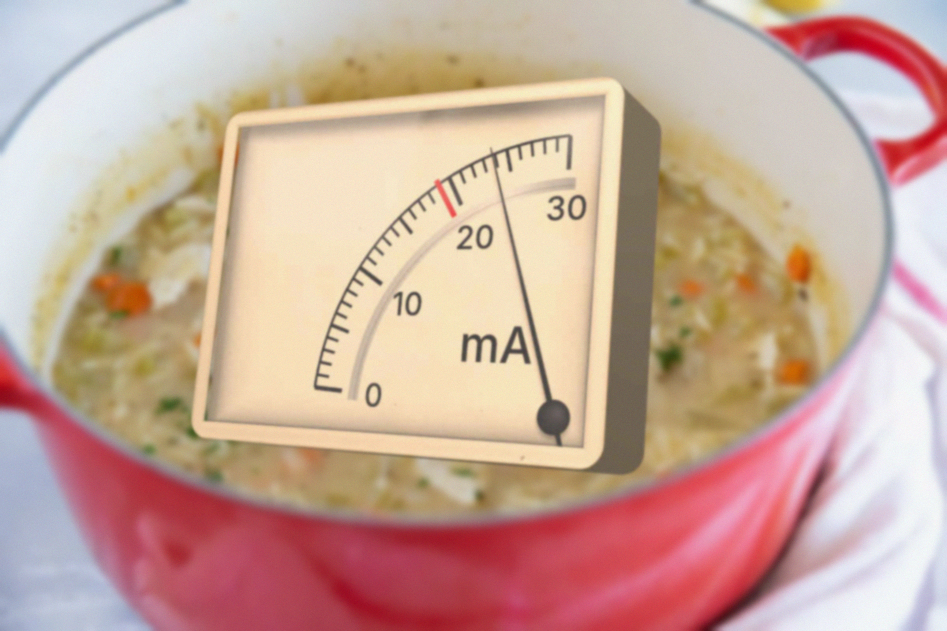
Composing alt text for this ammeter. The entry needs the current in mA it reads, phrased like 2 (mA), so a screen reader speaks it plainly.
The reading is 24 (mA)
